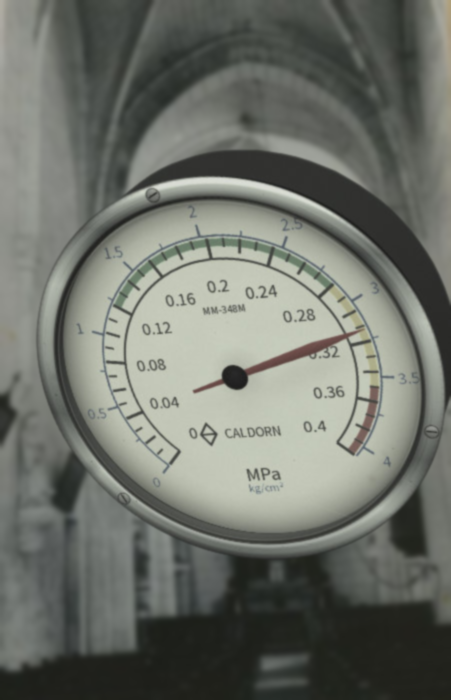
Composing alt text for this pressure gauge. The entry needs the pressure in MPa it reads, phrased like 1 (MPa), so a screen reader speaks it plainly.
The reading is 0.31 (MPa)
